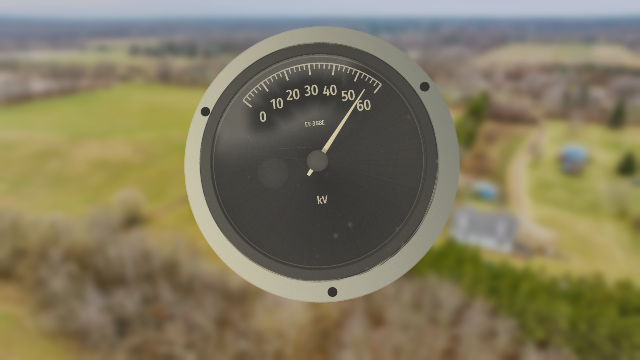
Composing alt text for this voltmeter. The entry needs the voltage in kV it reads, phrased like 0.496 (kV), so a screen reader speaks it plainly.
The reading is 56 (kV)
